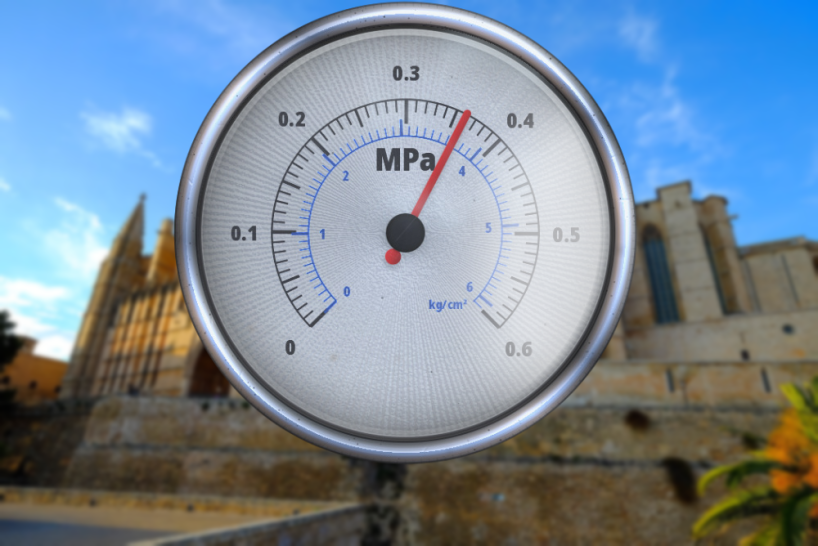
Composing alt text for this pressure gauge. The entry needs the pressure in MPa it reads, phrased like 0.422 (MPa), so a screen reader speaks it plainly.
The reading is 0.36 (MPa)
